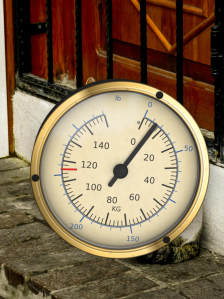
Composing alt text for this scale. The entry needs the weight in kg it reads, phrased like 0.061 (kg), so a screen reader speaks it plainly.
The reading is 6 (kg)
